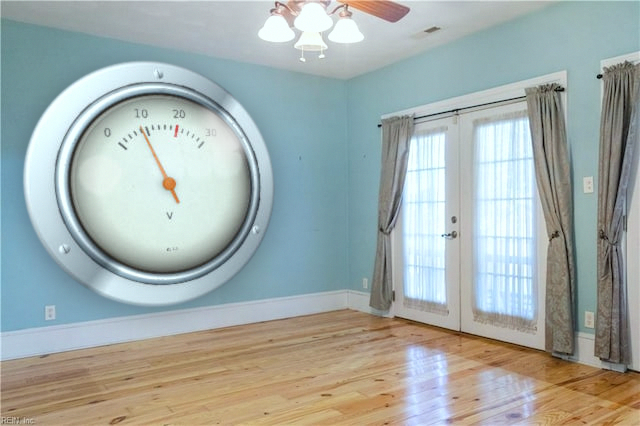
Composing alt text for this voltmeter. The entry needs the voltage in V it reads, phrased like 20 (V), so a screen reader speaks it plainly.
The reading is 8 (V)
